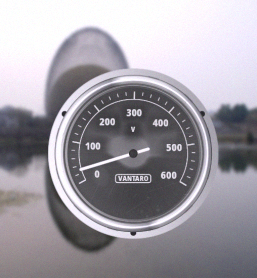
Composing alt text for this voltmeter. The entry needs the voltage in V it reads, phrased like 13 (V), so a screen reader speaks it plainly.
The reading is 30 (V)
